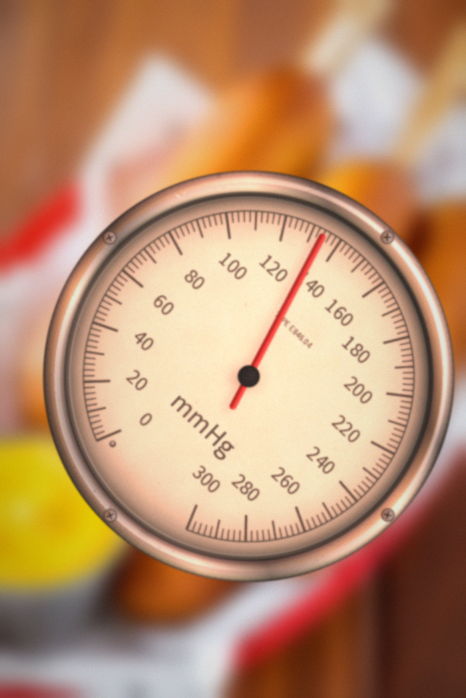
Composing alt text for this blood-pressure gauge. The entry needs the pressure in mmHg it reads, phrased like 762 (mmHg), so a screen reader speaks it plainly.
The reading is 134 (mmHg)
